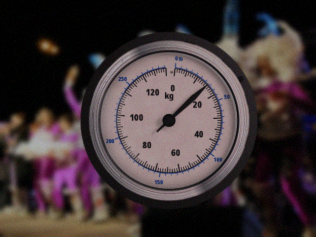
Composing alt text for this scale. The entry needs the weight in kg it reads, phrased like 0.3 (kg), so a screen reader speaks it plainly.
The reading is 15 (kg)
